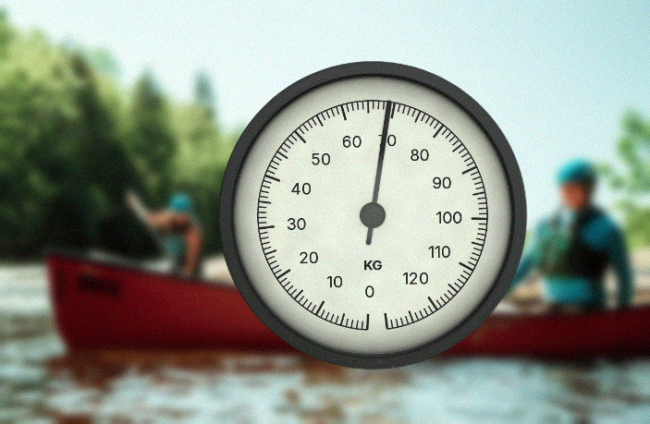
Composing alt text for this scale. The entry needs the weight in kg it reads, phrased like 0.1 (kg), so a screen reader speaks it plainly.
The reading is 69 (kg)
